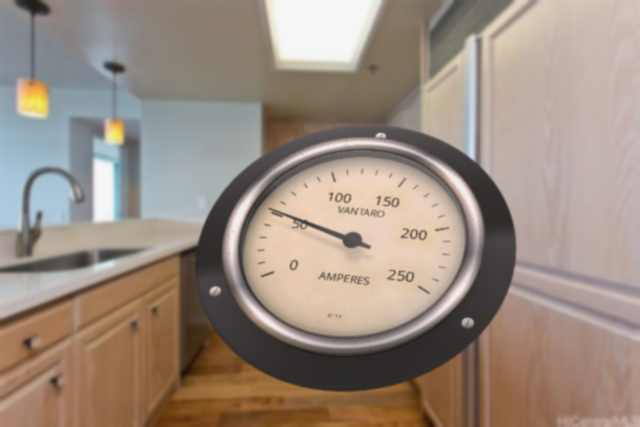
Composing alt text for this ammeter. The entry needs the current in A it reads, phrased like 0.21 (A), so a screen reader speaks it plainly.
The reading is 50 (A)
